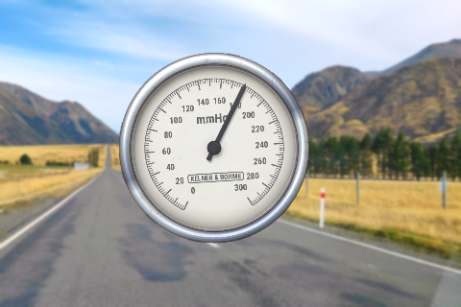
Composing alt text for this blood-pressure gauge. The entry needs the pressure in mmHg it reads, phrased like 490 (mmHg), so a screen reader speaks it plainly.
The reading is 180 (mmHg)
